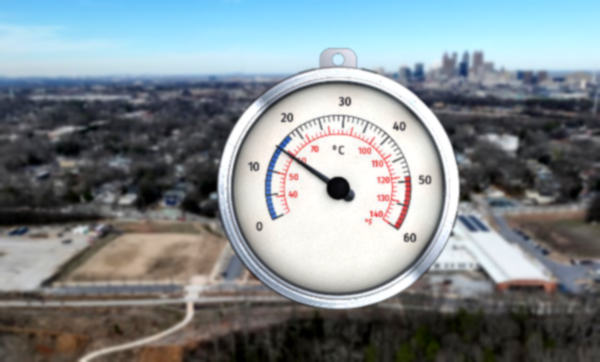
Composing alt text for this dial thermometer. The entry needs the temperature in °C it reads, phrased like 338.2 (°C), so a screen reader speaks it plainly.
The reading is 15 (°C)
